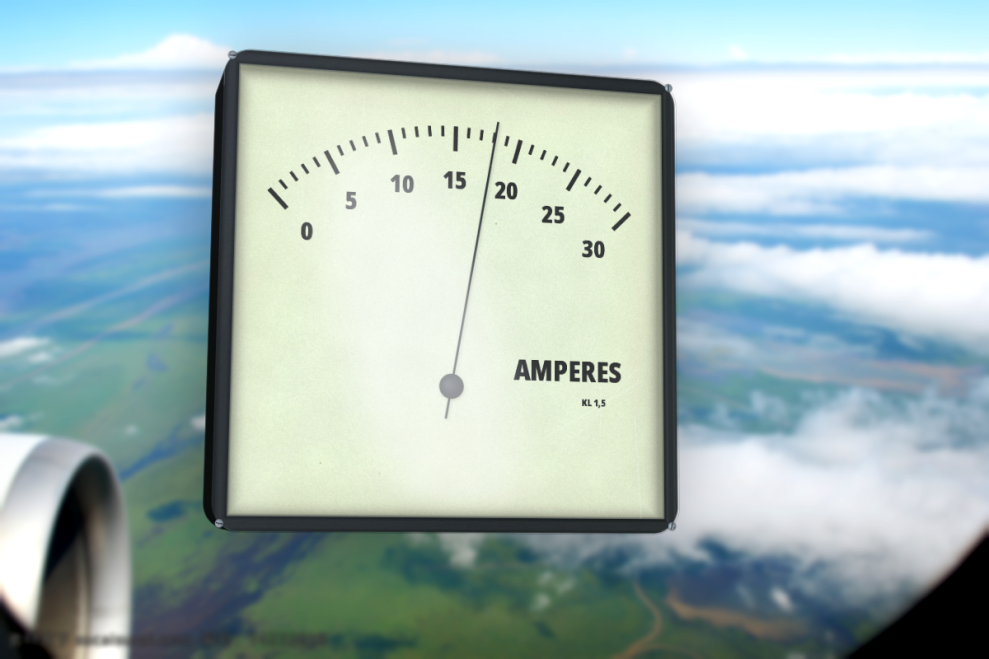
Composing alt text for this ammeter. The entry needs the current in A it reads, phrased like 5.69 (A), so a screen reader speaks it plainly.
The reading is 18 (A)
